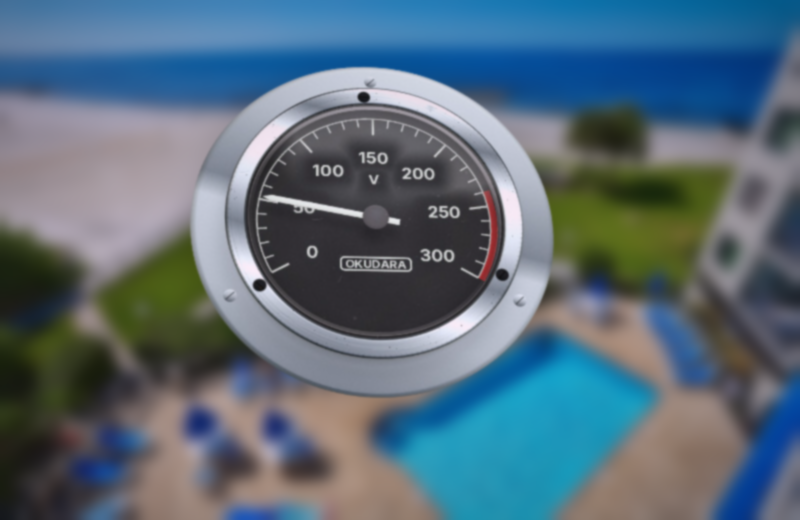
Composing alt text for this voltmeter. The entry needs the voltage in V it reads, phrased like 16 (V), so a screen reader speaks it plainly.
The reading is 50 (V)
